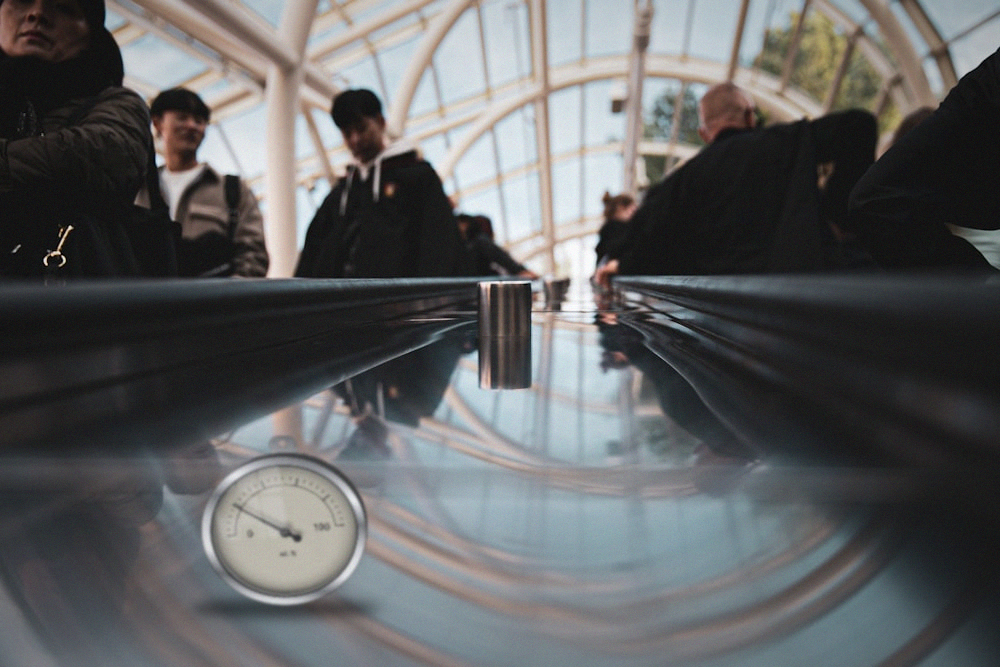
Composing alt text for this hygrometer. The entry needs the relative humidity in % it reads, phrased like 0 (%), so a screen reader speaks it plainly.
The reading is 20 (%)
